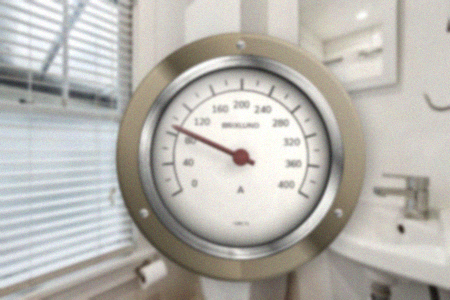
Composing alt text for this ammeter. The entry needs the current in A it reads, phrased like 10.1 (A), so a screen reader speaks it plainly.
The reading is 90 (A)
